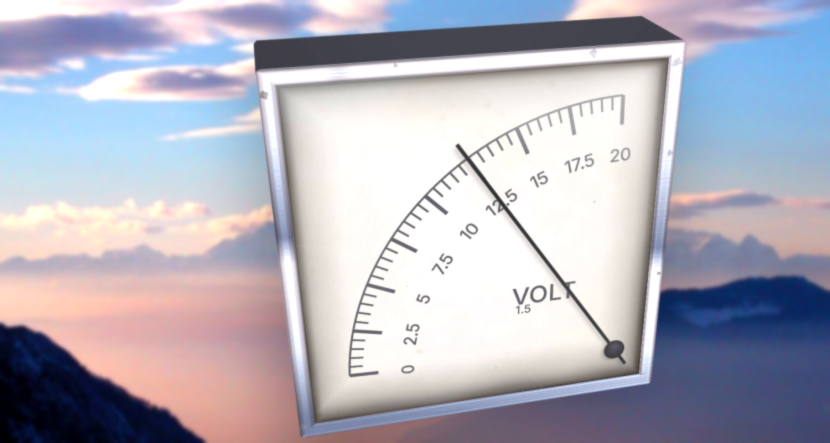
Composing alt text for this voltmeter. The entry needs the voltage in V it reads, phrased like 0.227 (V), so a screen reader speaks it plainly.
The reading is 12.5 (V)
